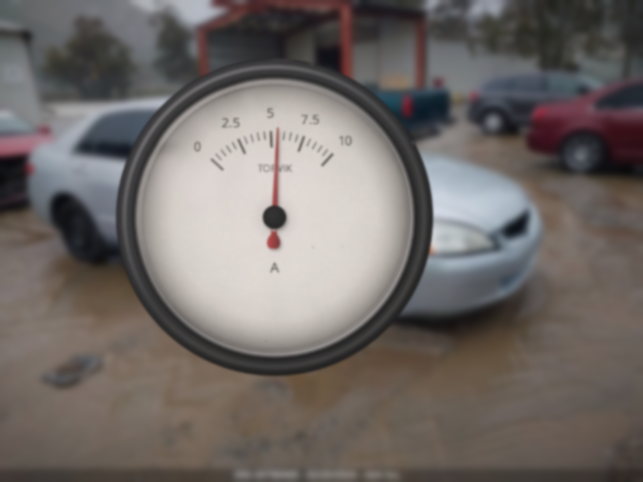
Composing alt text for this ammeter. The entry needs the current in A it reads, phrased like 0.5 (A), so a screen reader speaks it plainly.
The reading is 5.5 (A)
